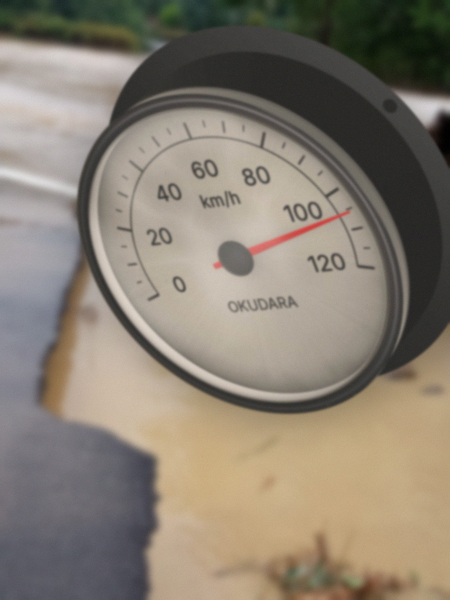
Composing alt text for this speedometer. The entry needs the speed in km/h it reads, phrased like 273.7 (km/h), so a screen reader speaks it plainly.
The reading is 105 (km/h)
